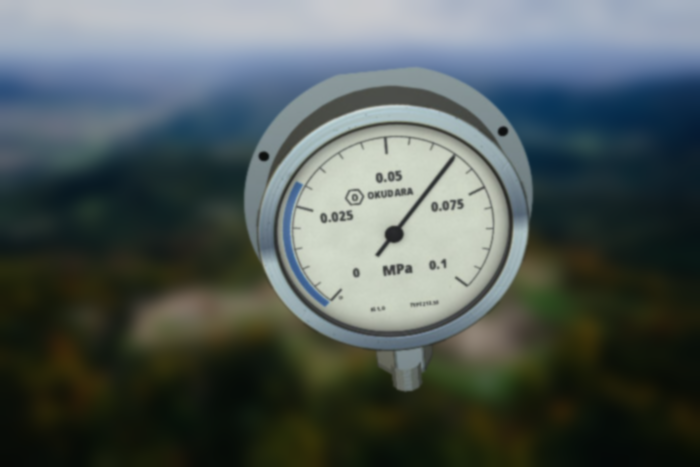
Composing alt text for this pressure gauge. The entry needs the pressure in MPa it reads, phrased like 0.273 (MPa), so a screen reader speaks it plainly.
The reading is 0.065 (MPa)
